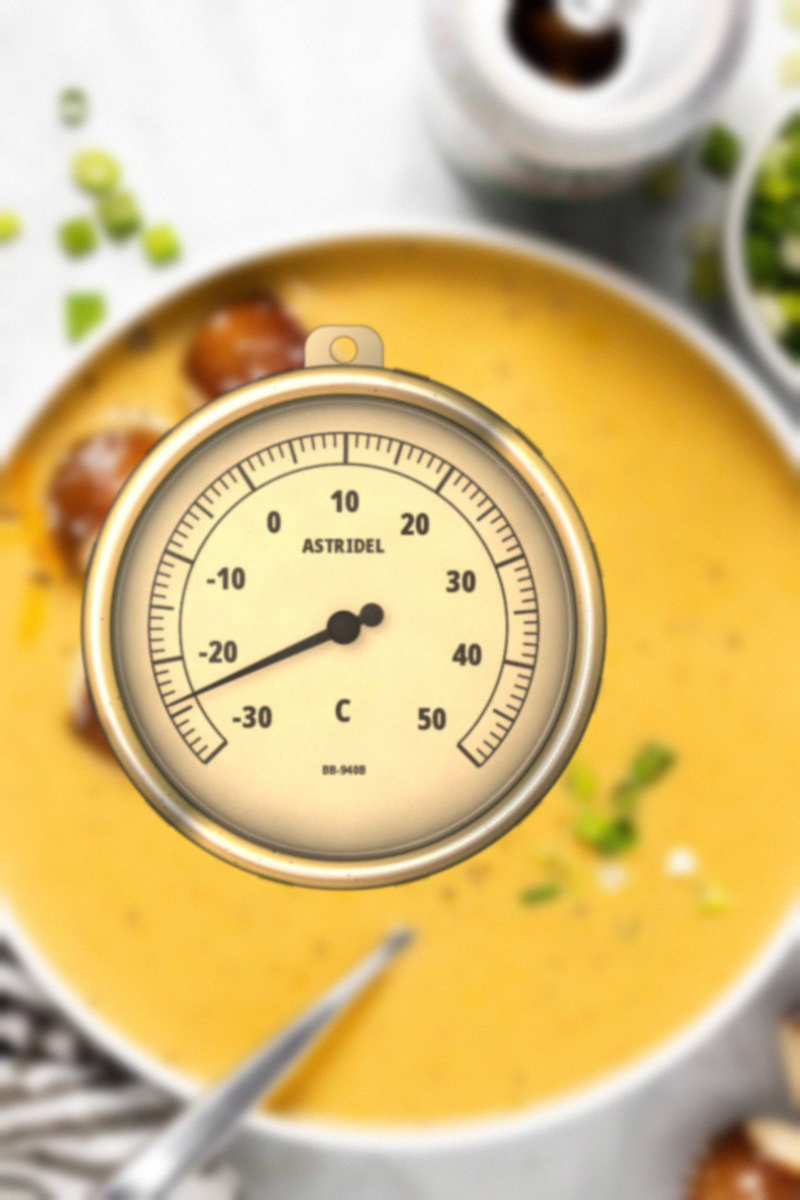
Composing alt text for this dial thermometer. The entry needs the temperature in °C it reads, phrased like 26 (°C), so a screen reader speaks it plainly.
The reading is -24 (°C)
